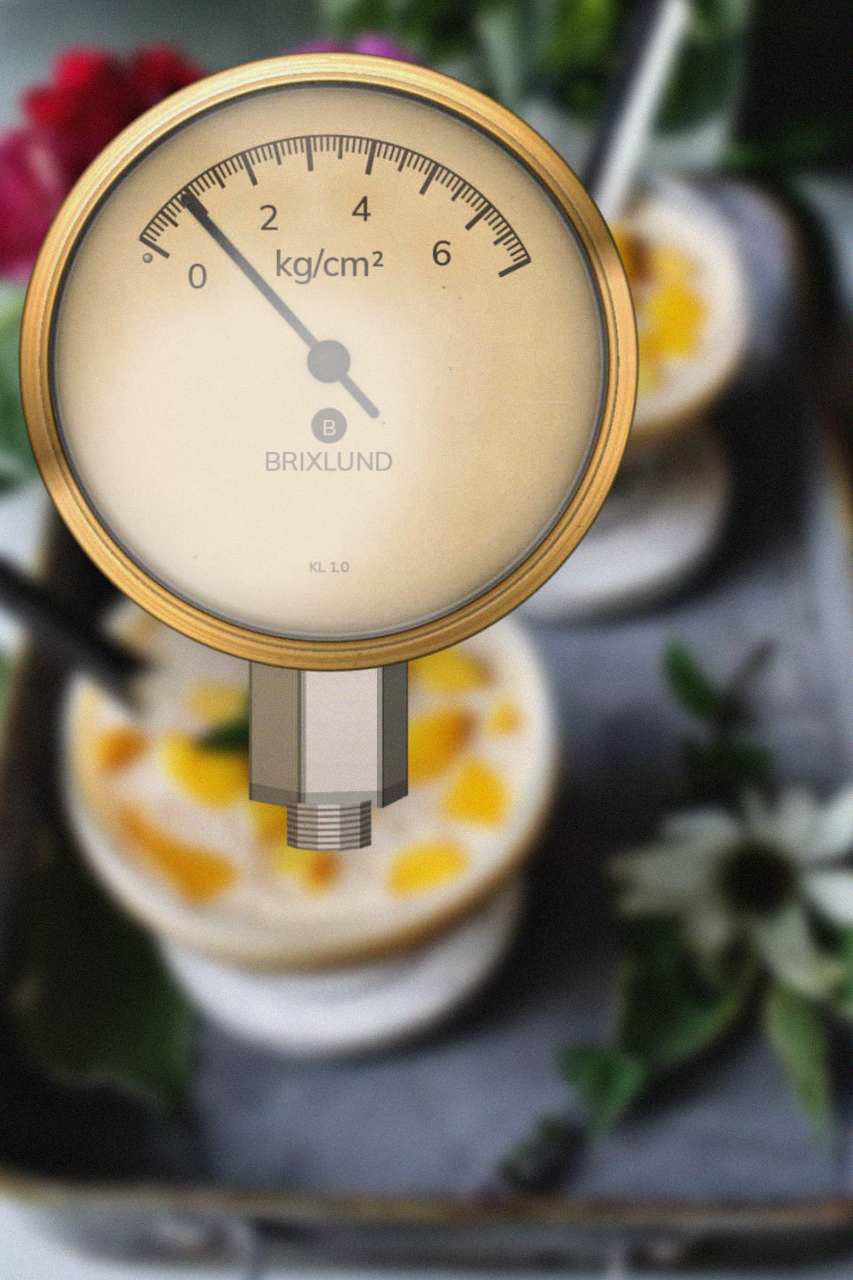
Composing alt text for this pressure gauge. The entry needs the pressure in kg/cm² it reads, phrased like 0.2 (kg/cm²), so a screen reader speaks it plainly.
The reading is 0.9 (kg/cm²)
